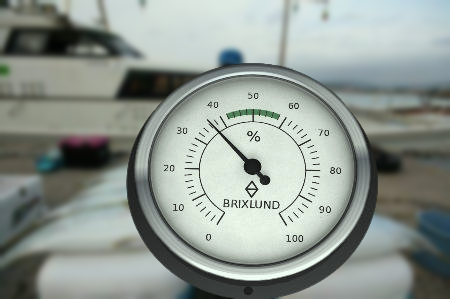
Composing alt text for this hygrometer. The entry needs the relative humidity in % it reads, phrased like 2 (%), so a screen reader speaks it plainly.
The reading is 36 (%)
